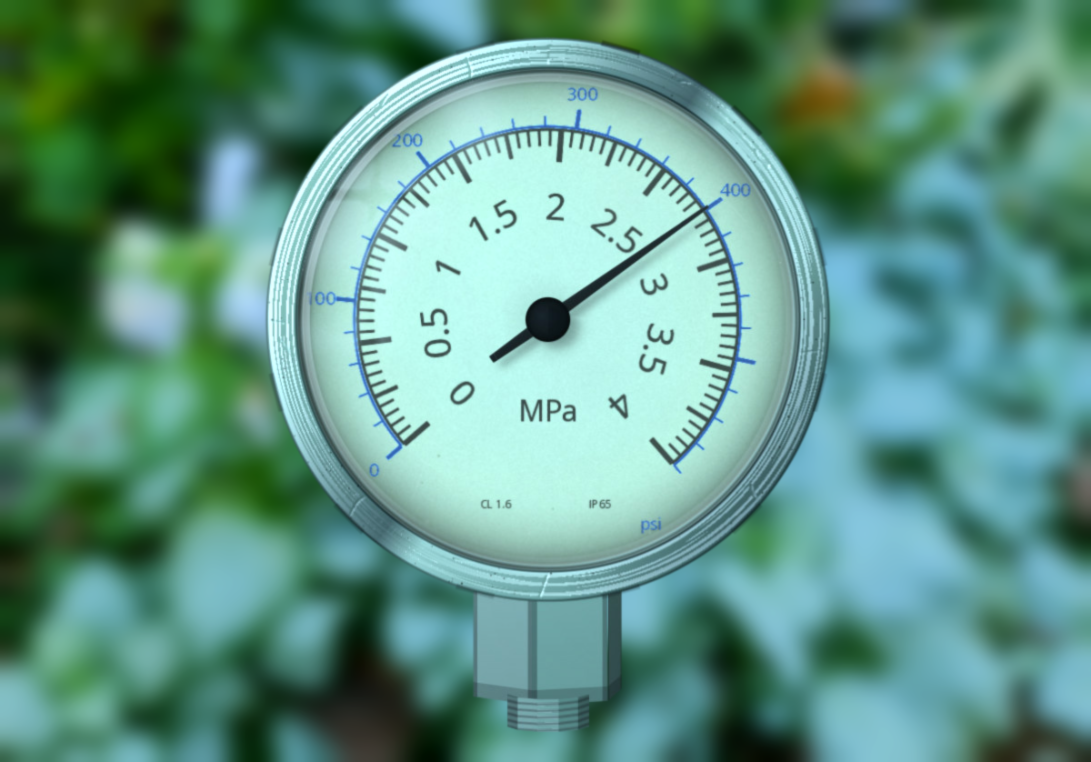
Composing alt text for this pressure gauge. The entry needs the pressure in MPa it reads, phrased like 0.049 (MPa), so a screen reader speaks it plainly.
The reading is 2.75 (MPa)
